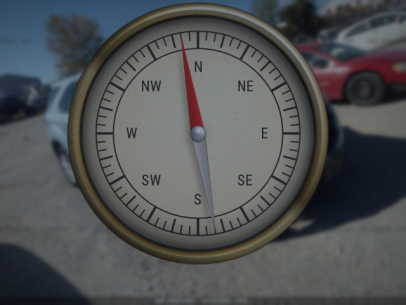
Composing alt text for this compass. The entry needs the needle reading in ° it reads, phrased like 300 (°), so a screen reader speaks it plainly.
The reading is 350 (°)
